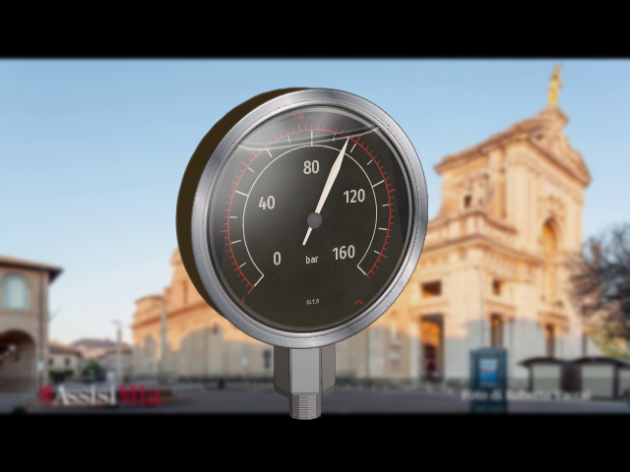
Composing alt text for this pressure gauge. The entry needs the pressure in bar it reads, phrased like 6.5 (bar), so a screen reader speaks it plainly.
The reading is 95 (bar)
